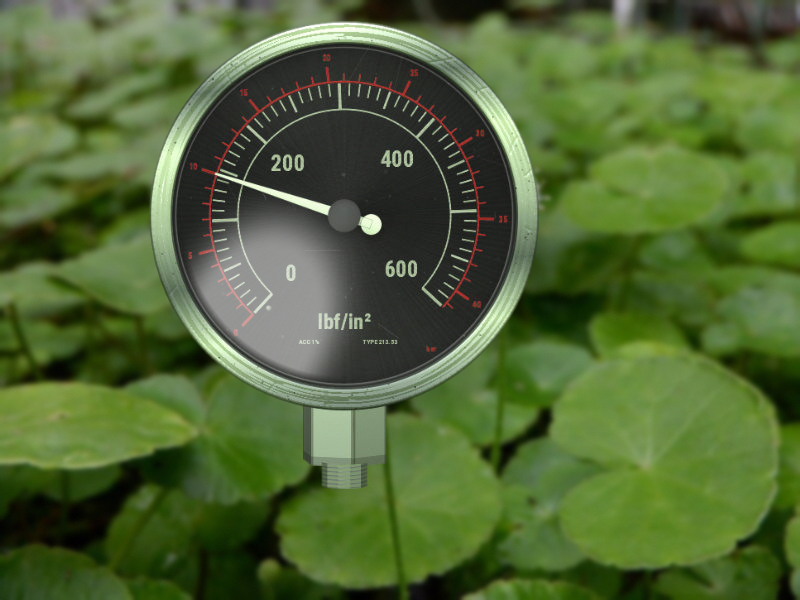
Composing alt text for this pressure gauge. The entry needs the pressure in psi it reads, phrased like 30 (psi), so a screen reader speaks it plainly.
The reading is 145 (psi)
